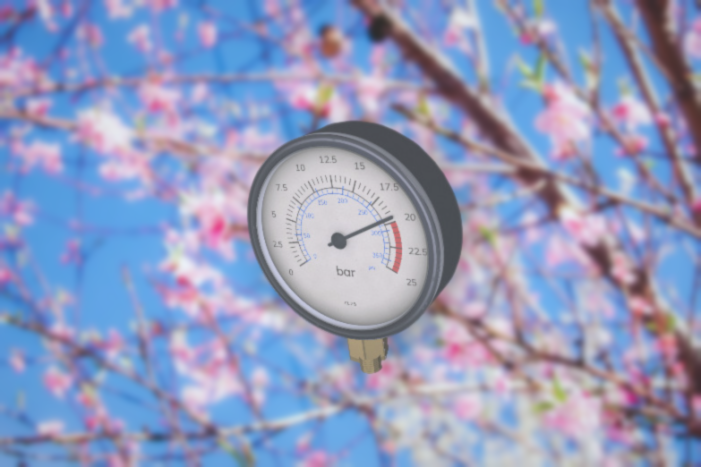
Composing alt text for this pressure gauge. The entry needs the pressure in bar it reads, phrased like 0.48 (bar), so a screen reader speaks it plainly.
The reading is 19.5 (bar)
